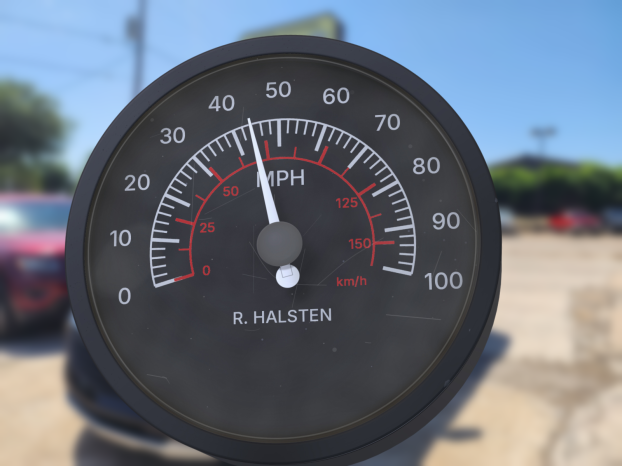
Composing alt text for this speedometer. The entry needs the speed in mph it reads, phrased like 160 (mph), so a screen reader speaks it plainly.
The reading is 44 (mph)
